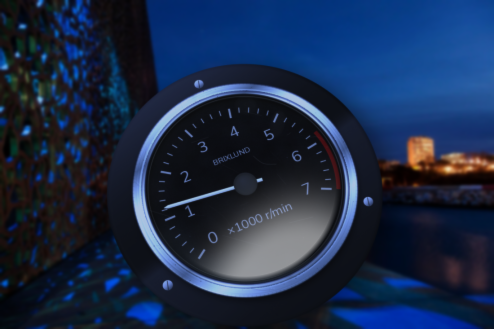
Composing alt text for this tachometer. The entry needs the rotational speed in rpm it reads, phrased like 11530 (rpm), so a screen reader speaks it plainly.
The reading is 1200 (rpm)
